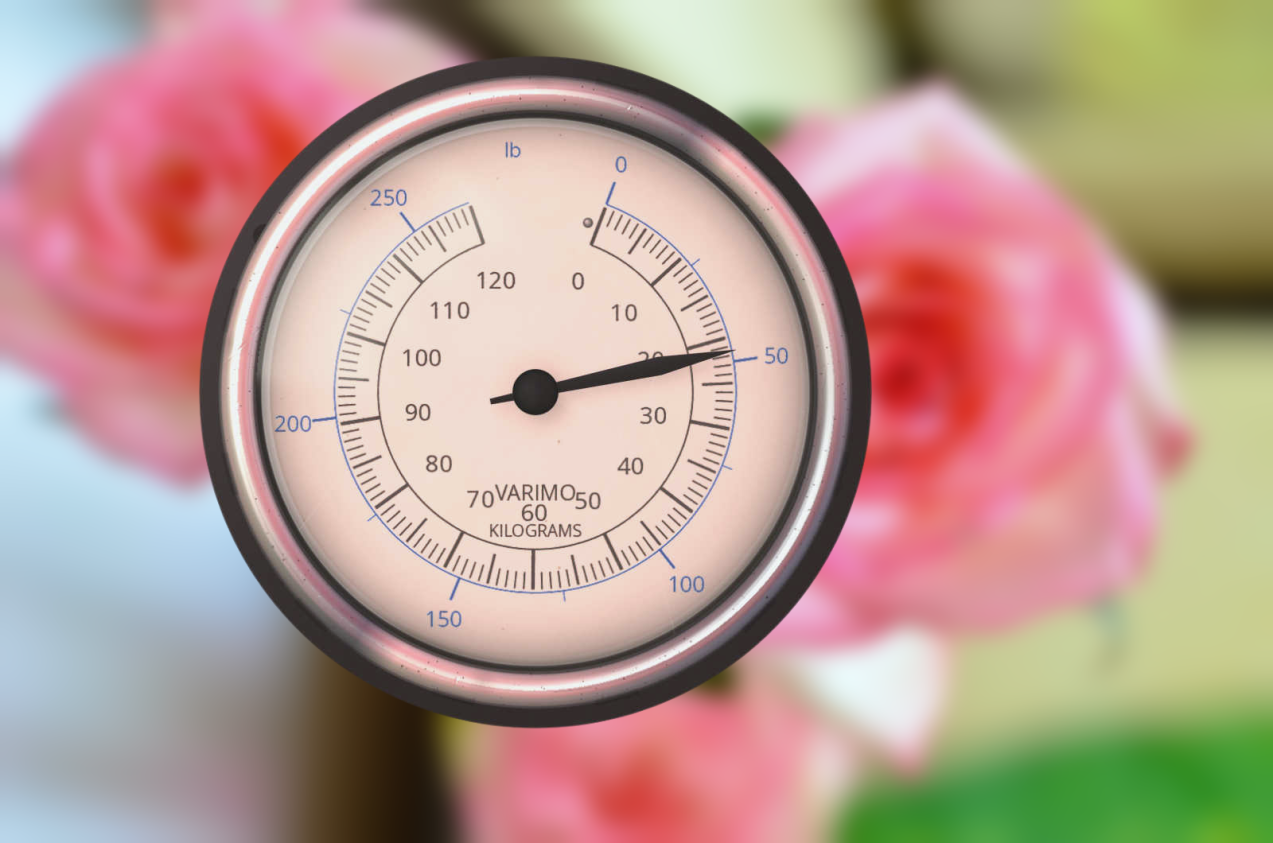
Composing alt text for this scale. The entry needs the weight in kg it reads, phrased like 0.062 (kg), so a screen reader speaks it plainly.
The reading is 21.5 (kg)
